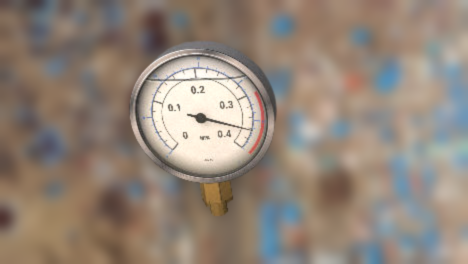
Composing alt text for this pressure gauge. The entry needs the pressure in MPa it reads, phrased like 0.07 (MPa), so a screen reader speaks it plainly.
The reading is 0.36 (MPa)
